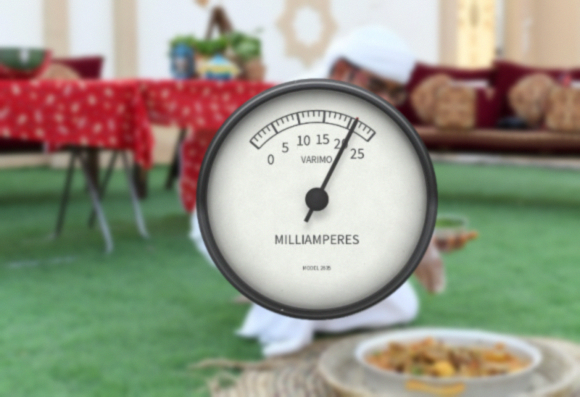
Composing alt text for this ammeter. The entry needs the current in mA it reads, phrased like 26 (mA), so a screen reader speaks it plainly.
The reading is 21 (mA)
